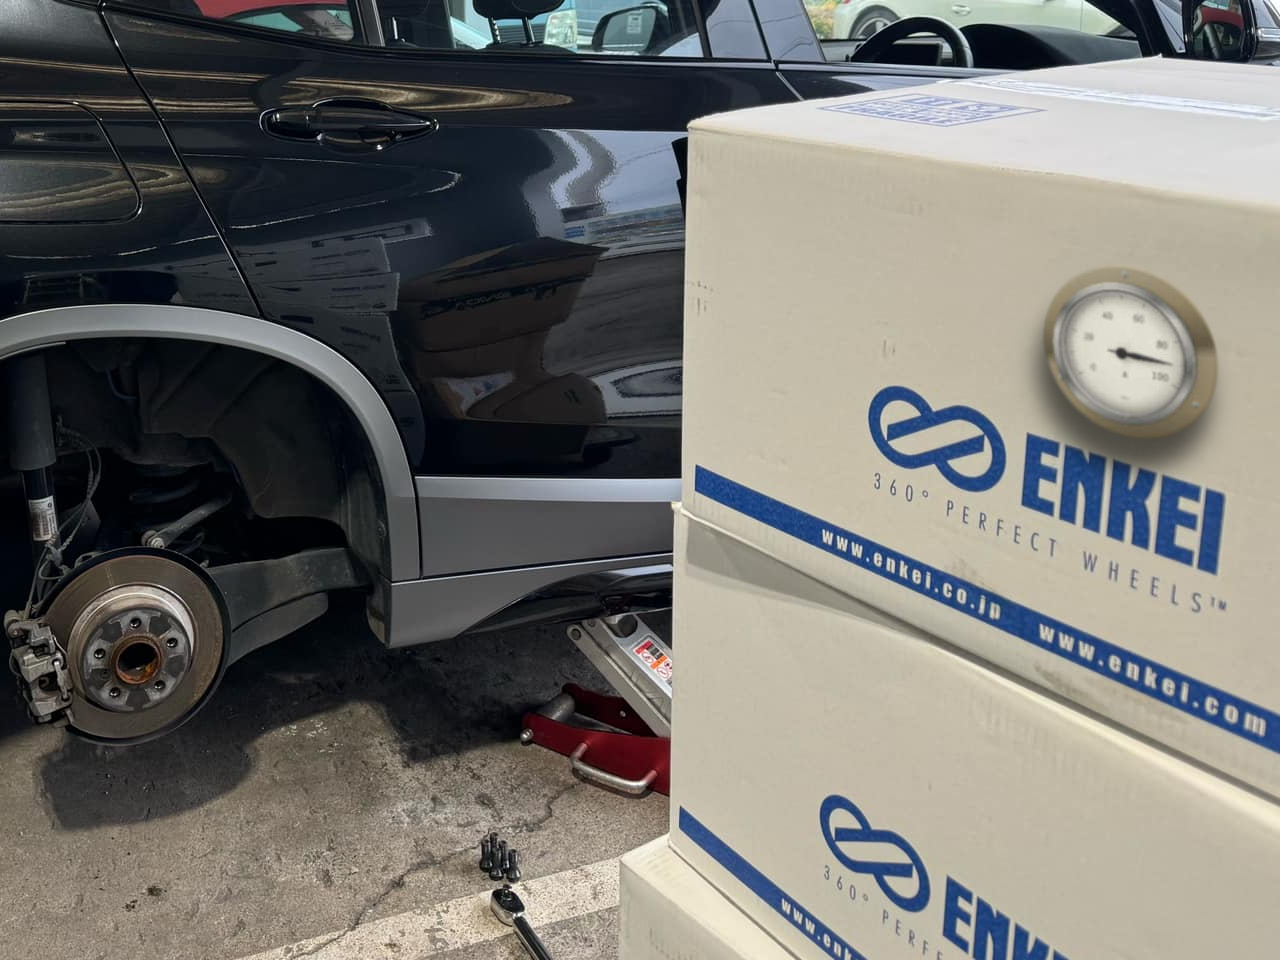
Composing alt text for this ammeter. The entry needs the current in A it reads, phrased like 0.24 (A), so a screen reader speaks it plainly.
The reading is 90 (A)
